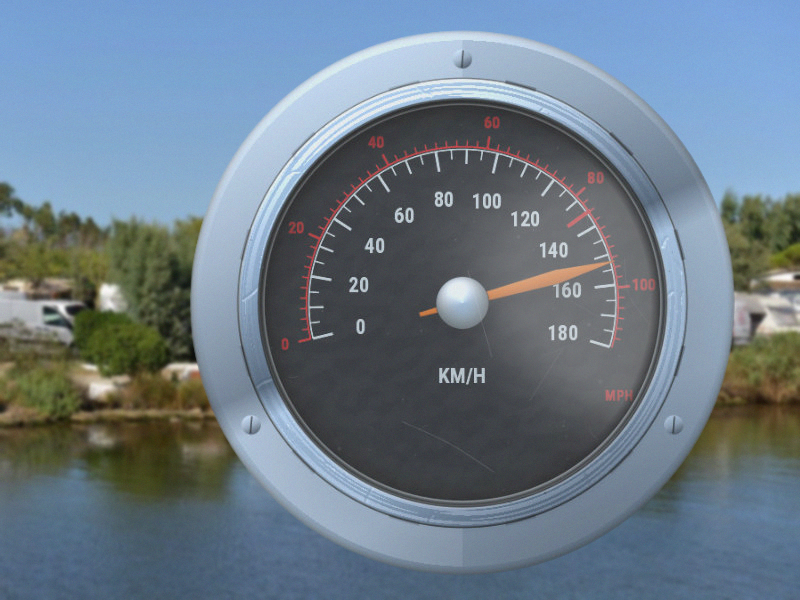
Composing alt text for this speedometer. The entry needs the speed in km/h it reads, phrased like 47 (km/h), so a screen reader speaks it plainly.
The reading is 152.5 (km/h)
